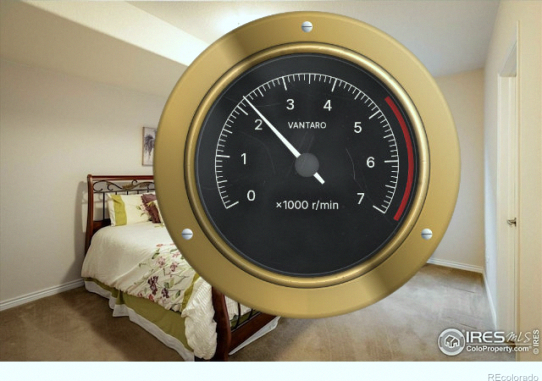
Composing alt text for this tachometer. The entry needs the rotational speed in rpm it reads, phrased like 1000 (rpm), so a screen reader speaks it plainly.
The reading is 2200 (rpm)
